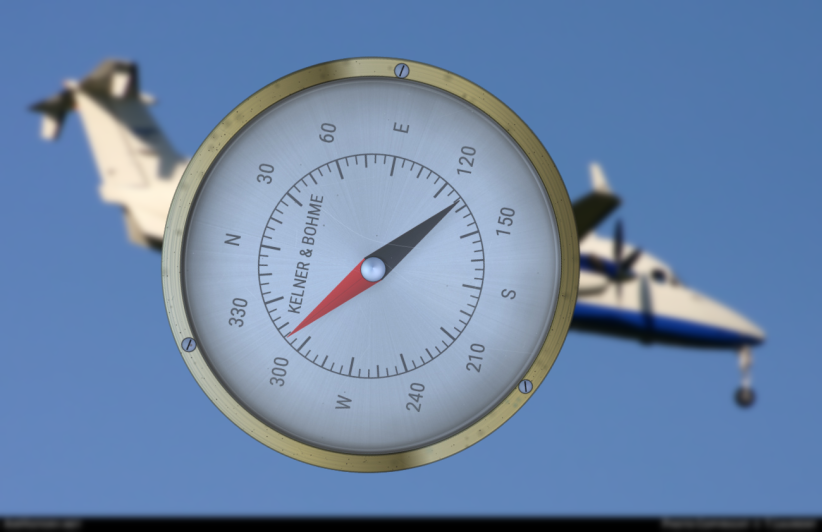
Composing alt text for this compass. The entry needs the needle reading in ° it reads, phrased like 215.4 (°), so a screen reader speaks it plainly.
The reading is 310 (°)
